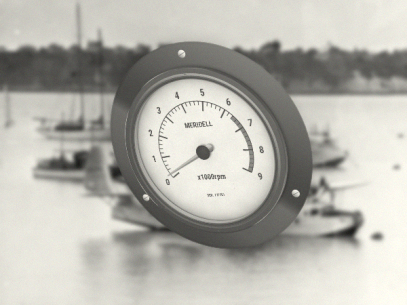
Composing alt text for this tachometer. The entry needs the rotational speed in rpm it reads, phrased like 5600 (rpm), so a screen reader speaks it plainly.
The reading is 200 (rpm)
